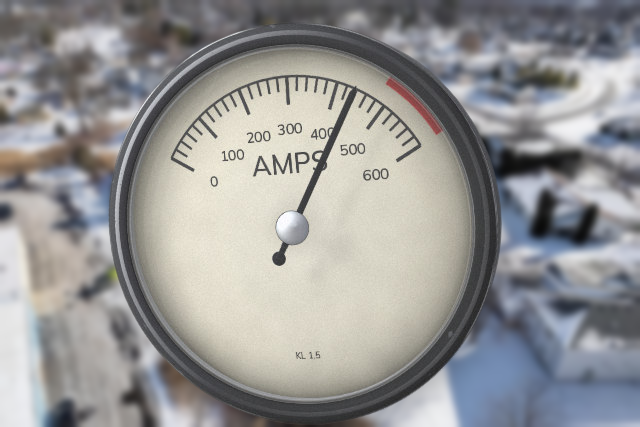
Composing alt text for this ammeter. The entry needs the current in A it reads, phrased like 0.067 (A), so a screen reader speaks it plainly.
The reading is 440 (A)
